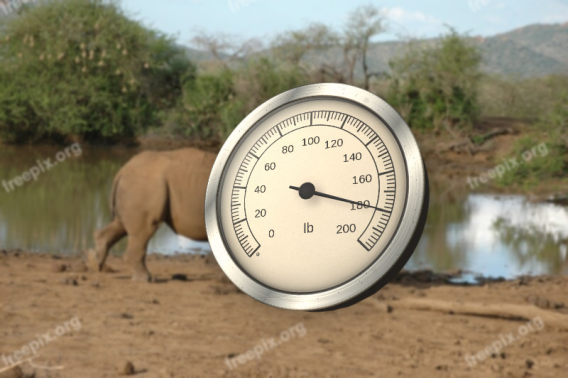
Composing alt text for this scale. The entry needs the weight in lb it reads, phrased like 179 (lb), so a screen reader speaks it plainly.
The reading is 180 (lb)
